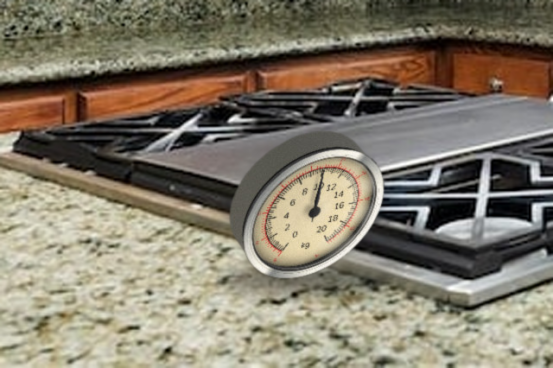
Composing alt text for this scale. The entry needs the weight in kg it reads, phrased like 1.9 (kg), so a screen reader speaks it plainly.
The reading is 10 (kg)
